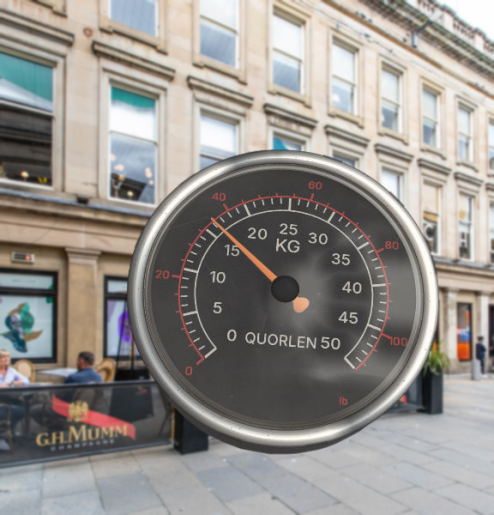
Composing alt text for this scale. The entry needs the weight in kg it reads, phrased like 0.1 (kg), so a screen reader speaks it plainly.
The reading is 16 (kg)
